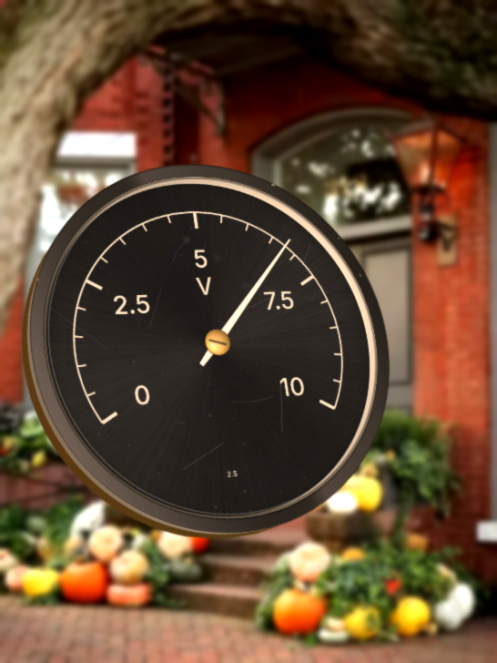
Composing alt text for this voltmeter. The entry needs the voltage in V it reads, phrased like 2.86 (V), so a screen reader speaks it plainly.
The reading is 6.75 (V)
